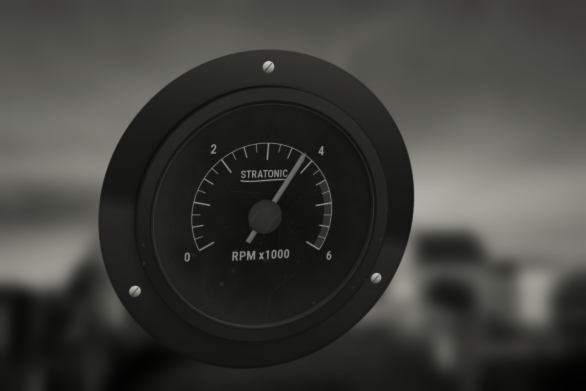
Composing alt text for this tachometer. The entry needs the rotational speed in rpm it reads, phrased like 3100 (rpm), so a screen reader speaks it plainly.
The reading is 3750 (rpm)
